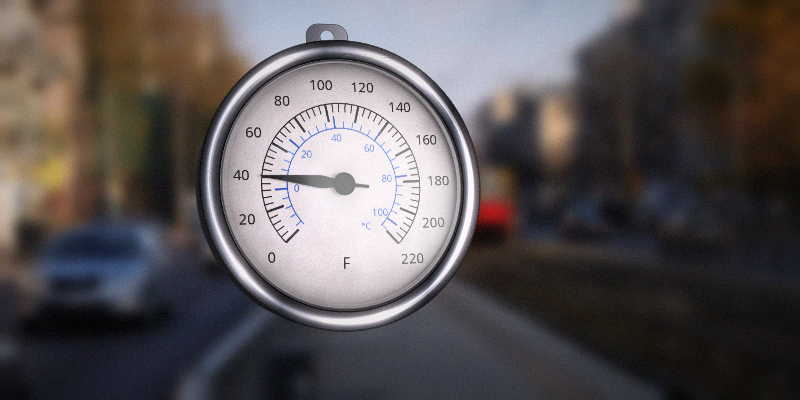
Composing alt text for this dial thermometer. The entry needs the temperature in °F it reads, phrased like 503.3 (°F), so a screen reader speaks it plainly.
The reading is 40 (°F)
